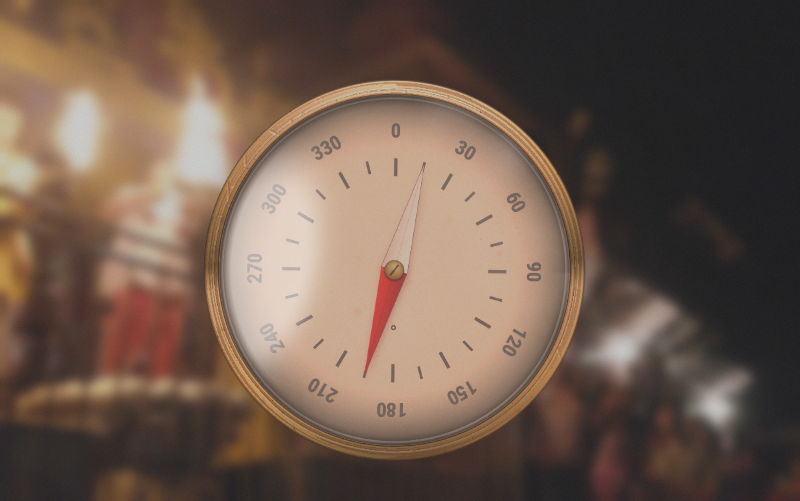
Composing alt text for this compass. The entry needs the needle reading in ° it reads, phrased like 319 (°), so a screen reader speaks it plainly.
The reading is 195 (°)
